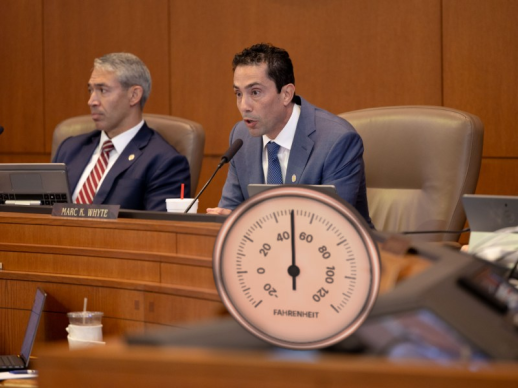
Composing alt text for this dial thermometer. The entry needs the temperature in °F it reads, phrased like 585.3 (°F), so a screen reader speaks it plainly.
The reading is 50 (°F)
